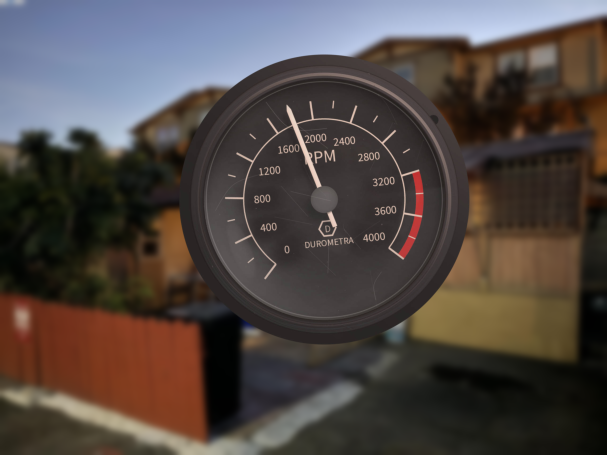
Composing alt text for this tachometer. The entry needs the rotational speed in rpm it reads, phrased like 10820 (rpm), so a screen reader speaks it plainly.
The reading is 1800 (rpm)
